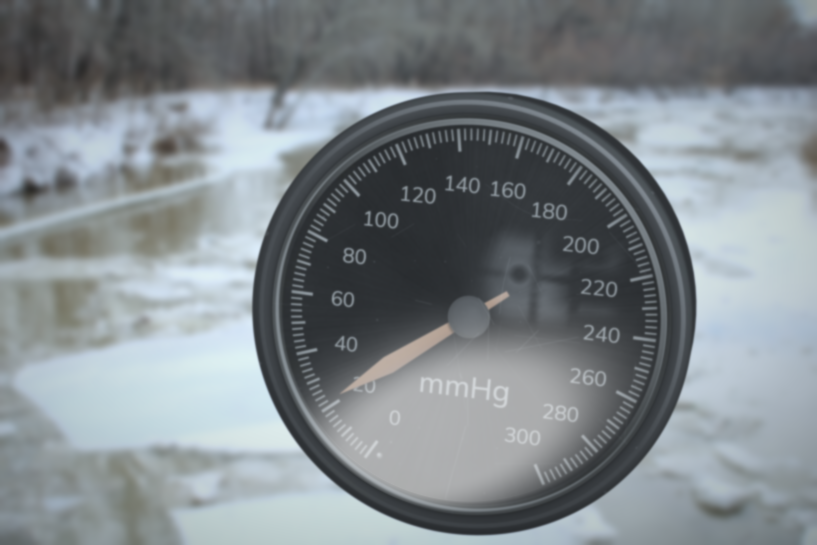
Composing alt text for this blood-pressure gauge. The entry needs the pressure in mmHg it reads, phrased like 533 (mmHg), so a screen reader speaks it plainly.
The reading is 22 (mmHg)
